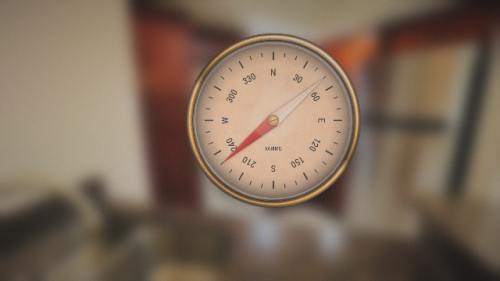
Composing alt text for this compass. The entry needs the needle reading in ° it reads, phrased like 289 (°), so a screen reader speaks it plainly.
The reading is 230 (°)
